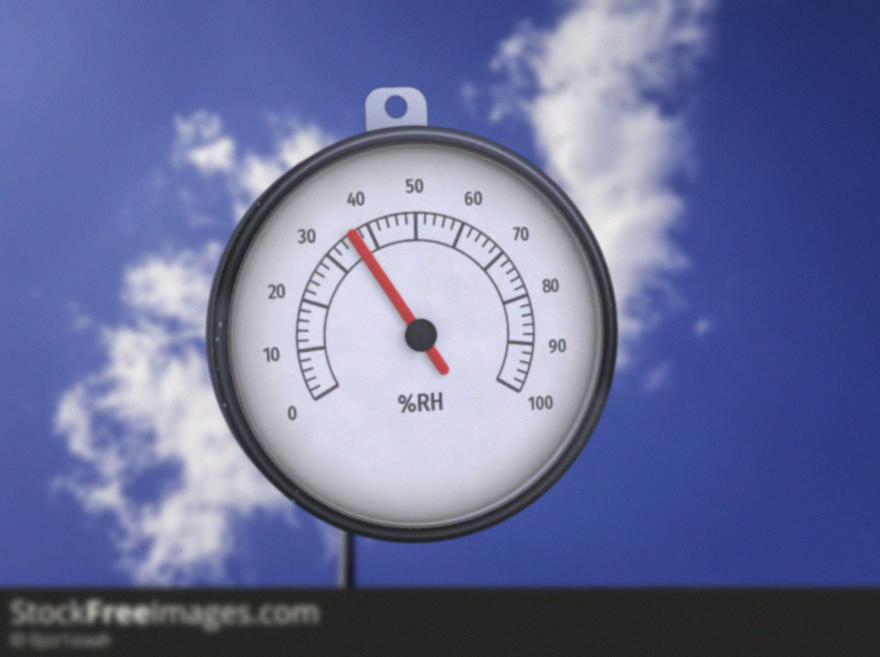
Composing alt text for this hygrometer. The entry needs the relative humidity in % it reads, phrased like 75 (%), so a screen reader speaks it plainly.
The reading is 36 (%)
